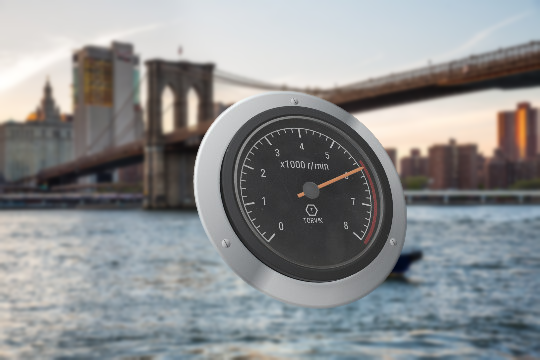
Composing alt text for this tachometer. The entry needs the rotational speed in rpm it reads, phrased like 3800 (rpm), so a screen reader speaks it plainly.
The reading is 6000 (rpm)
